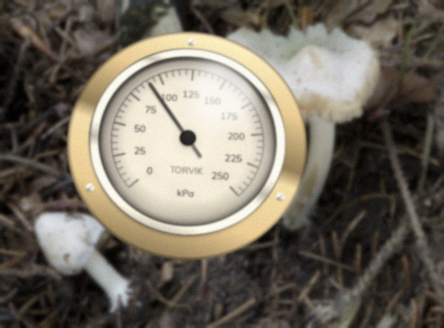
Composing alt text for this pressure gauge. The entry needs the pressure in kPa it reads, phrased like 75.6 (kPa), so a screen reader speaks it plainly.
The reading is 90 (kPa)
